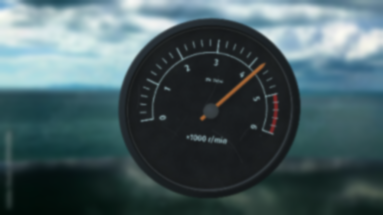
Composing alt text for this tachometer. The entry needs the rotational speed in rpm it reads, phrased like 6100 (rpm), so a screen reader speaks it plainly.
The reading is 4200 (rpm)
